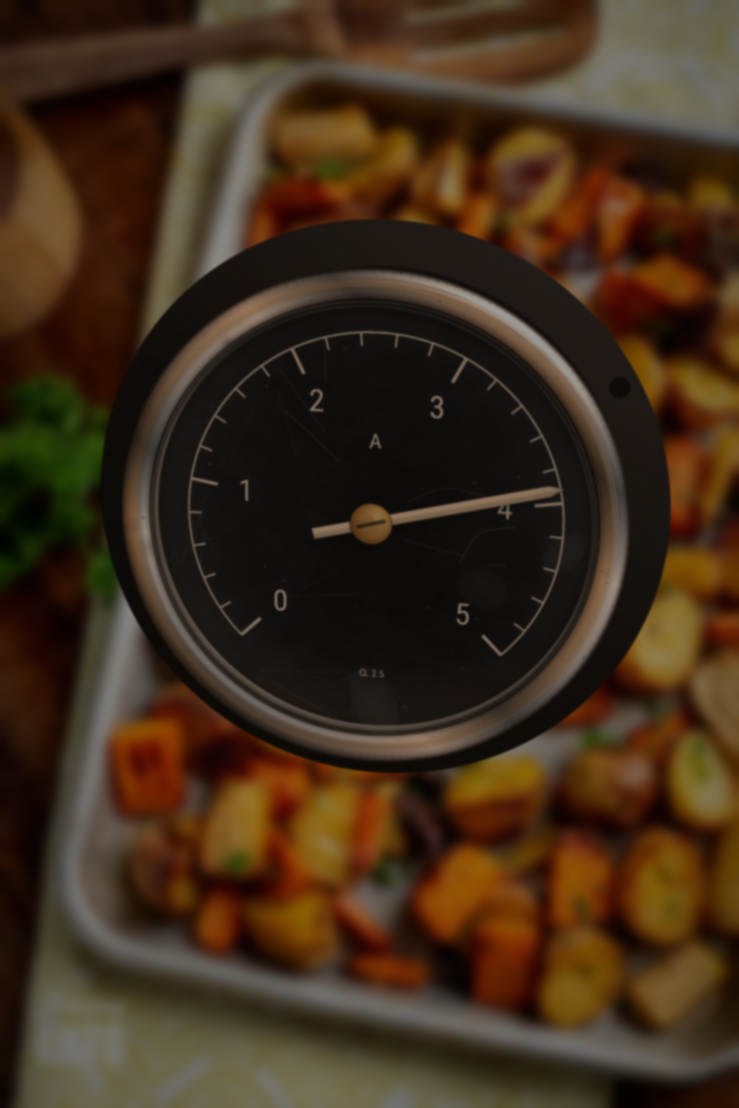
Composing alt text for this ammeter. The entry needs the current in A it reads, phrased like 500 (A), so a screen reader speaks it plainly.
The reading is 3.9 (A)
